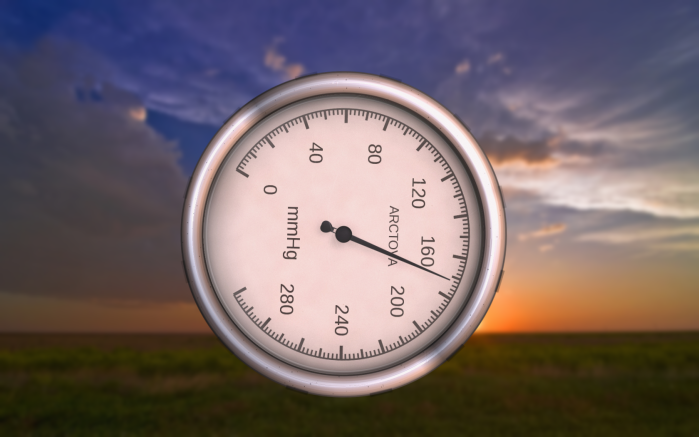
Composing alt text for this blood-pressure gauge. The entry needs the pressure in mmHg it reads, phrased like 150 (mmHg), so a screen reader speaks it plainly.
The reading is 172 (mmHg)
